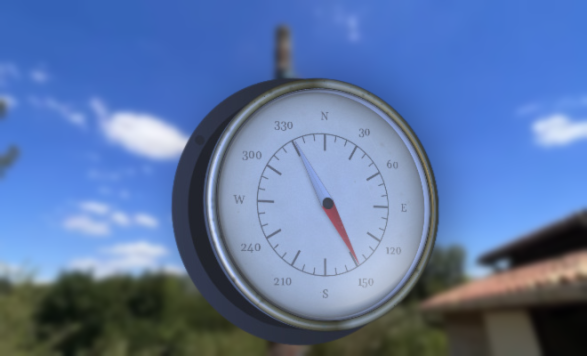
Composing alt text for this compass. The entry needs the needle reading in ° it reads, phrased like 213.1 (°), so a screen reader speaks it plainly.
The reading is 150 (°)
